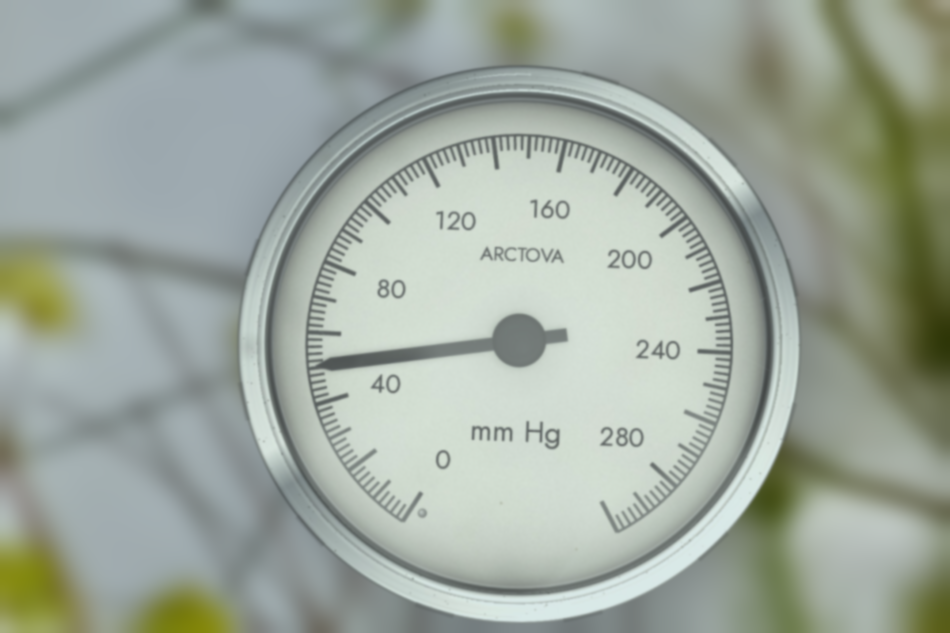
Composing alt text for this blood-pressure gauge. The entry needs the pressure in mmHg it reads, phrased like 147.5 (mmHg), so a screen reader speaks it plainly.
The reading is 50 (mmHg)
